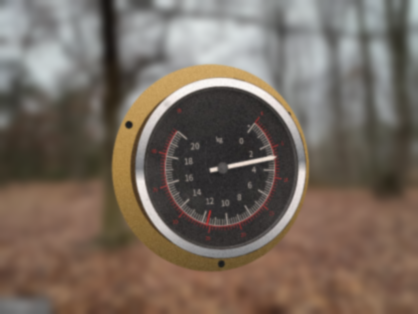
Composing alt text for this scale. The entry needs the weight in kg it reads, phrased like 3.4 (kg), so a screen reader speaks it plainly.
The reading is 3 (kg)
